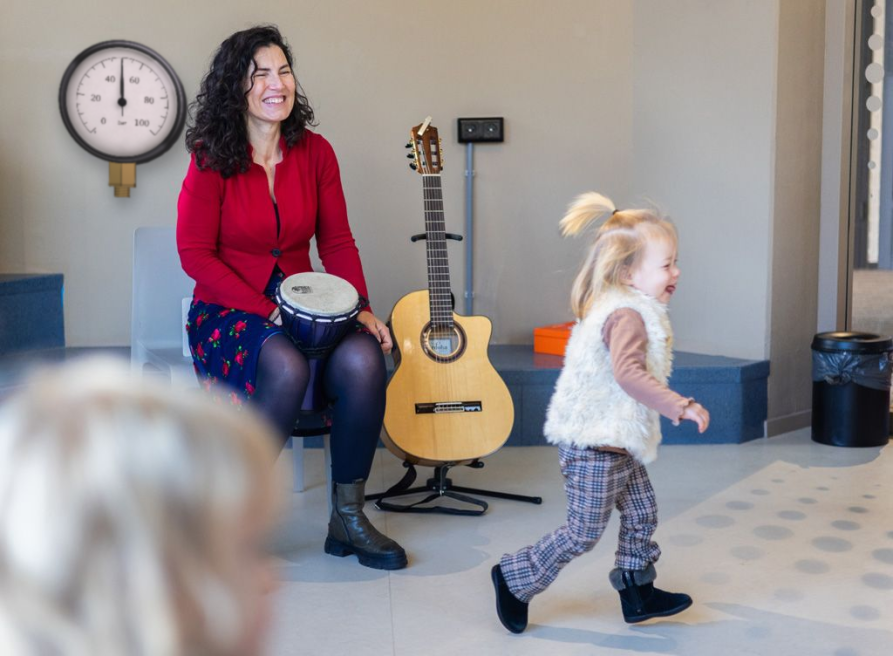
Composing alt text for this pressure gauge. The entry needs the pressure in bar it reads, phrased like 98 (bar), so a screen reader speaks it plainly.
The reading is 50 (bar)
